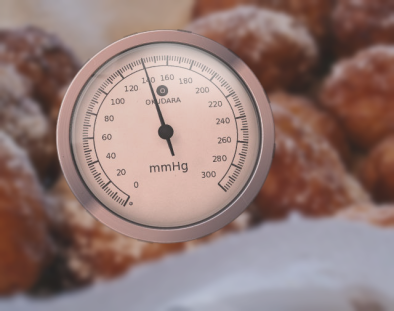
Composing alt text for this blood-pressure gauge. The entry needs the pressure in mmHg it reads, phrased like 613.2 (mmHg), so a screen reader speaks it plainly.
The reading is 140 (mmHg)
